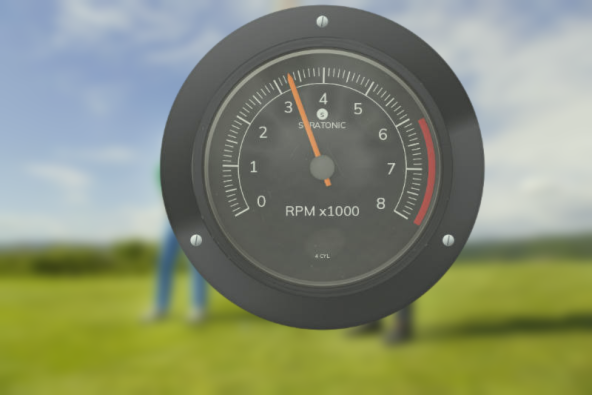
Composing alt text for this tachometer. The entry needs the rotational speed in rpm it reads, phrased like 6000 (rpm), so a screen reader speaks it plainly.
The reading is 3300 (rpm)
